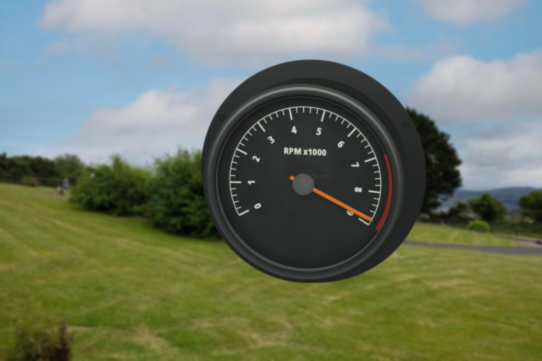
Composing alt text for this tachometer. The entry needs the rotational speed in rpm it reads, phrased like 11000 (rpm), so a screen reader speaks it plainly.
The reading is 8800 (rpm)
